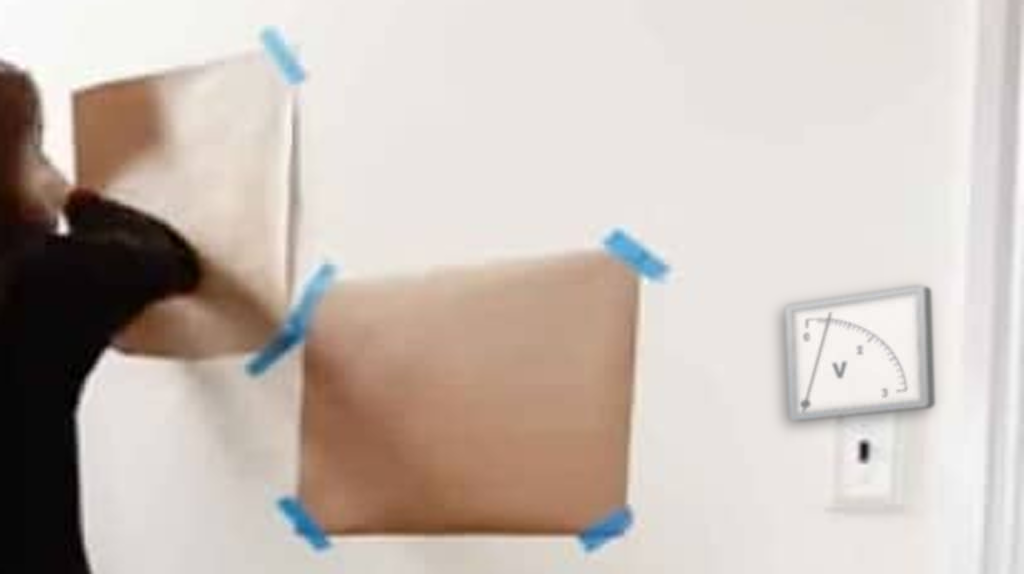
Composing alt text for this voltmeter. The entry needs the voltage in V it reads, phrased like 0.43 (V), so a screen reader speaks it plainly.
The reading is 1 (V)
